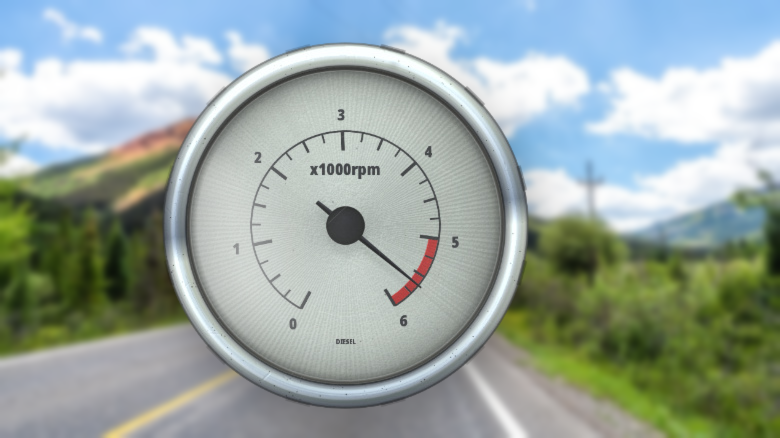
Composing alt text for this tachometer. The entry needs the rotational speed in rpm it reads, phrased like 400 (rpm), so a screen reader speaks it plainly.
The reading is 5625 (rpm)
